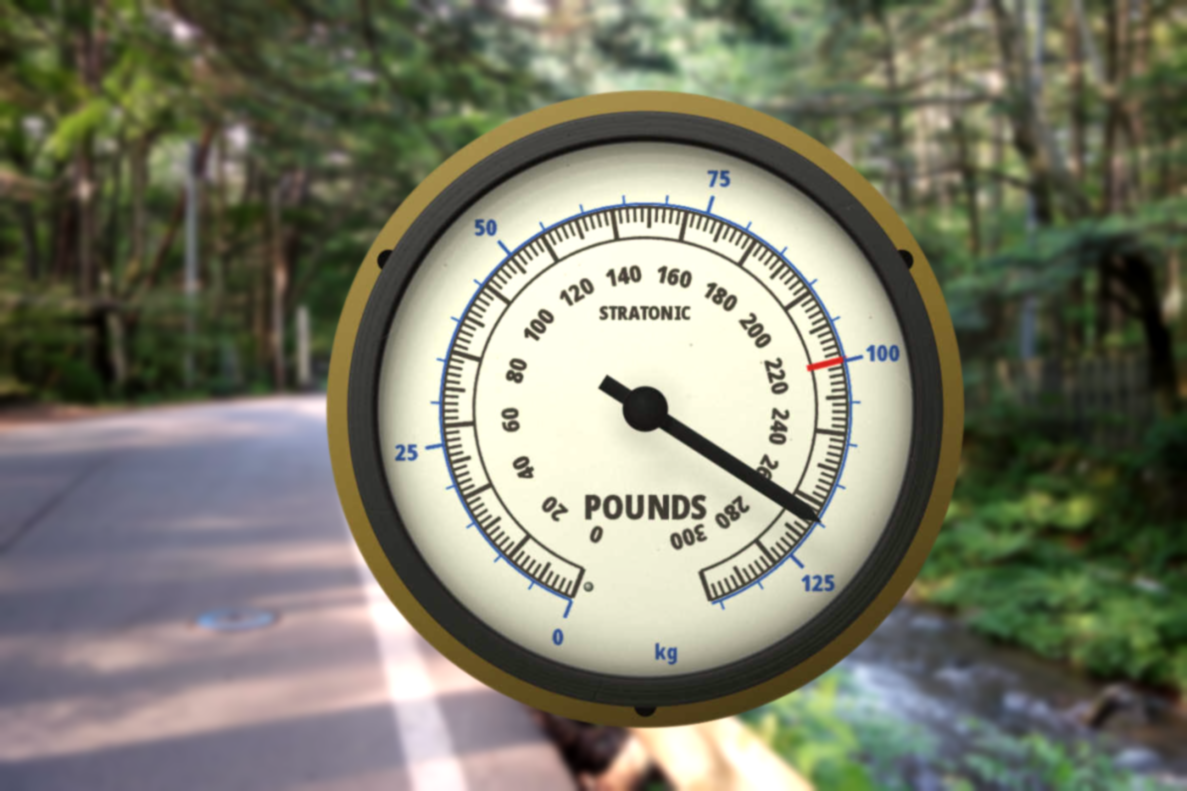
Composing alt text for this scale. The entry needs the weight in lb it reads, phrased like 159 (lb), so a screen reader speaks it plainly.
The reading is 264 (lb)
